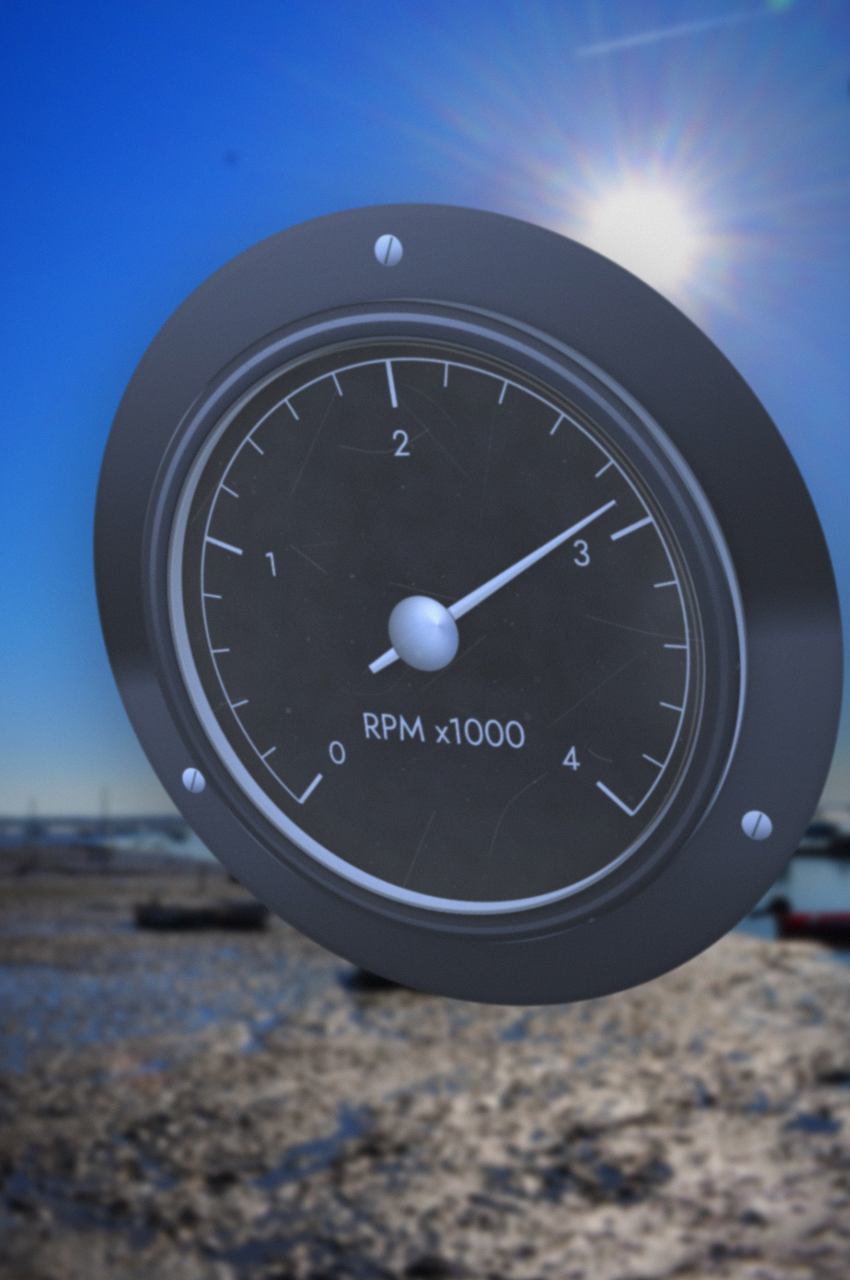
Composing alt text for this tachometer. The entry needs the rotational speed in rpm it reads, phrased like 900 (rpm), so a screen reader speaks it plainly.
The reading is 2900 (rpm)
